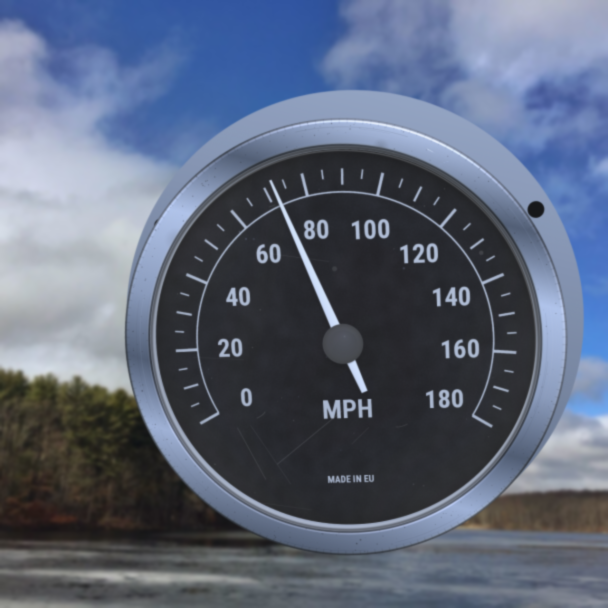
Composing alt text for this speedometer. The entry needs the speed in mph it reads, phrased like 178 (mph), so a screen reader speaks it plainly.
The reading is 72.5 (mph)
